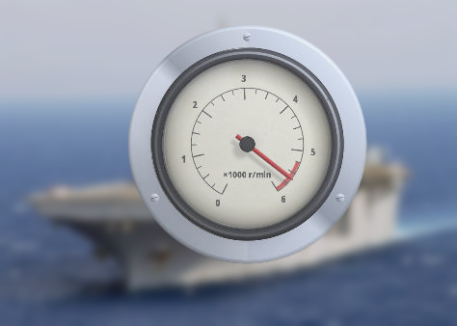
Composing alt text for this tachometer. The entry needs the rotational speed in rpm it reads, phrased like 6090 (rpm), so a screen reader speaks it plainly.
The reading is 5625 (rpm)
